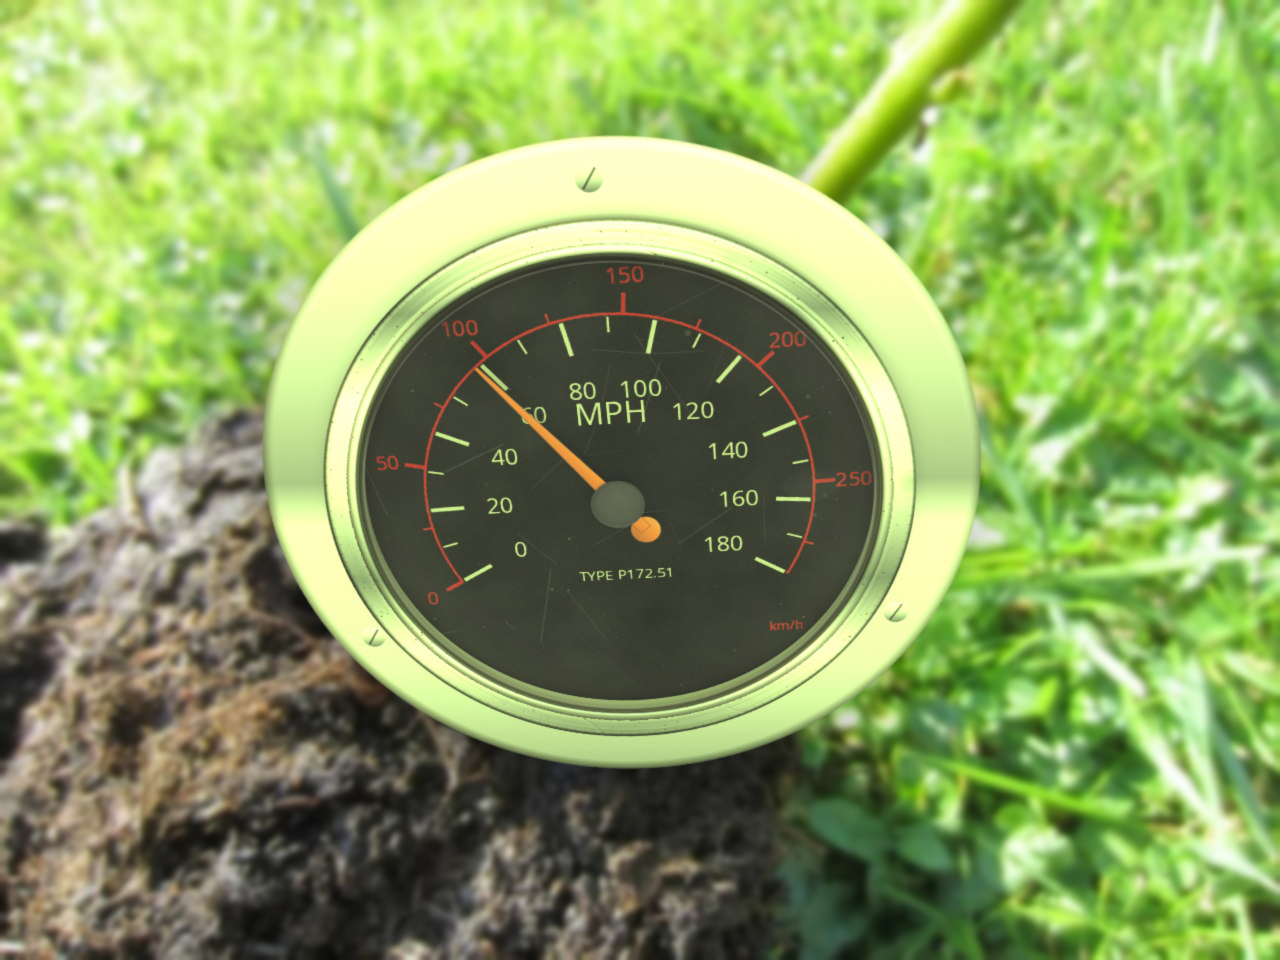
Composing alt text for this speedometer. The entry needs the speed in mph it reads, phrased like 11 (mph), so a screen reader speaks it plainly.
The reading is 60 (mph)
